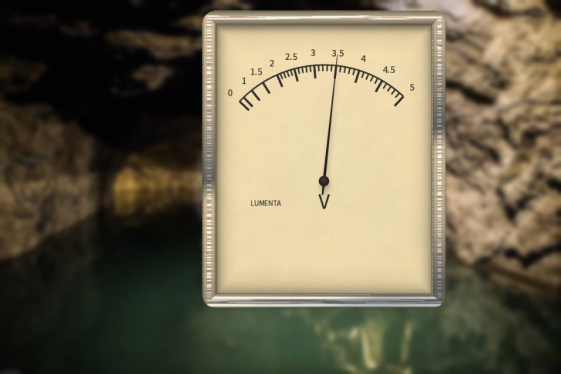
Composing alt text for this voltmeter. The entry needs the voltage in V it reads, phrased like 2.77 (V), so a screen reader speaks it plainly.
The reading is 3.5 (V)
